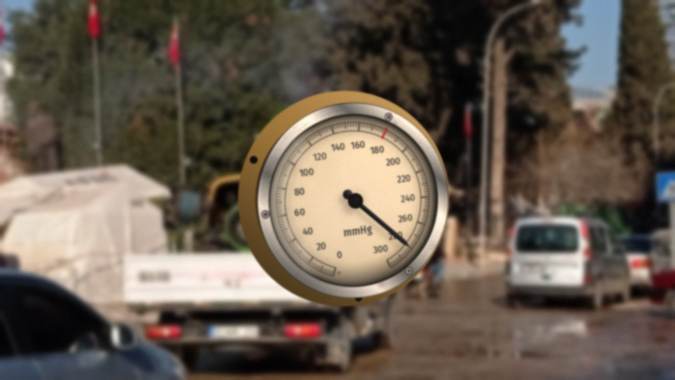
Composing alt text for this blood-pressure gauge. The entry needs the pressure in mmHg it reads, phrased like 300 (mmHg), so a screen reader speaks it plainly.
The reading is 280 (mmHg)
